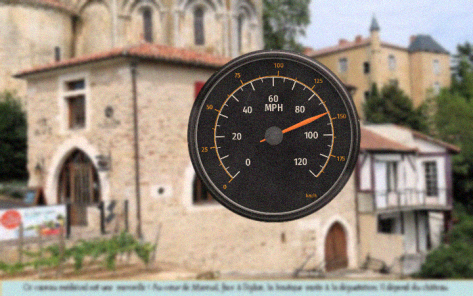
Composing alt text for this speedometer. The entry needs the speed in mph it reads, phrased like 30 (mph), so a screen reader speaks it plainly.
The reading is 90 (mph)
